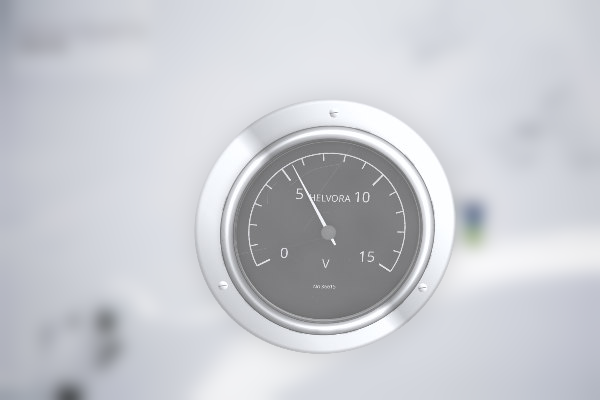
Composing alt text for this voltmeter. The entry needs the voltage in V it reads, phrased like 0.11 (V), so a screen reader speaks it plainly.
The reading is 5.5 (V)
